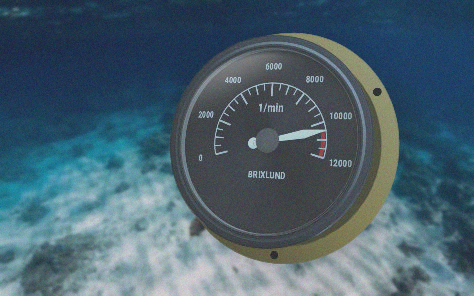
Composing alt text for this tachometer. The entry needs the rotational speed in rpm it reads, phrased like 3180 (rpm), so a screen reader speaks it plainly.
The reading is 10500 (rpm)
